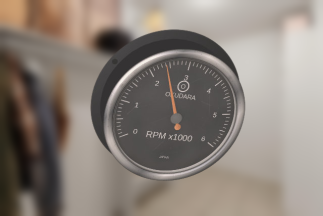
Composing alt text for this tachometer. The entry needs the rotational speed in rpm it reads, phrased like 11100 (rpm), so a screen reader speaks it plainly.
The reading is 2400 (rpm)
